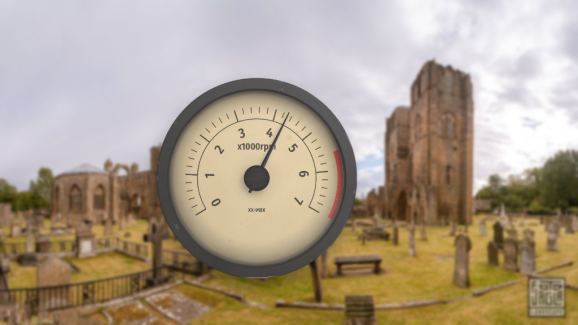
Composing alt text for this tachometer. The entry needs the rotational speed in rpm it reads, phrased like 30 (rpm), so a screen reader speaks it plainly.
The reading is 4300 (rpm)
